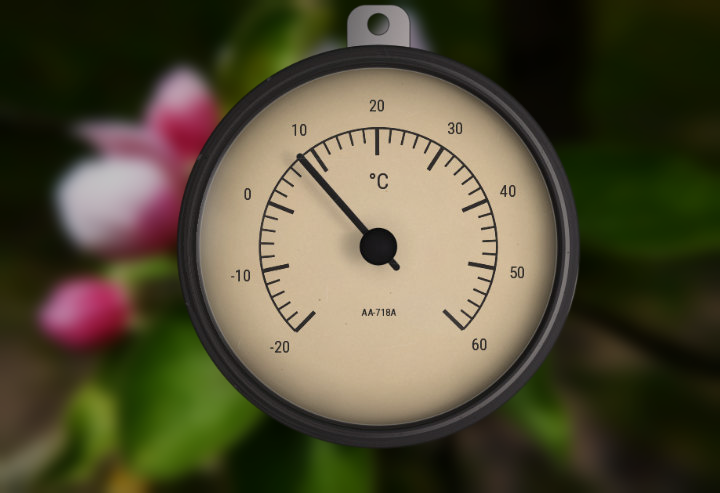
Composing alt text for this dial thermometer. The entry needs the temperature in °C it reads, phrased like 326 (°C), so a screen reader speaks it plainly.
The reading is 8 (°C)
